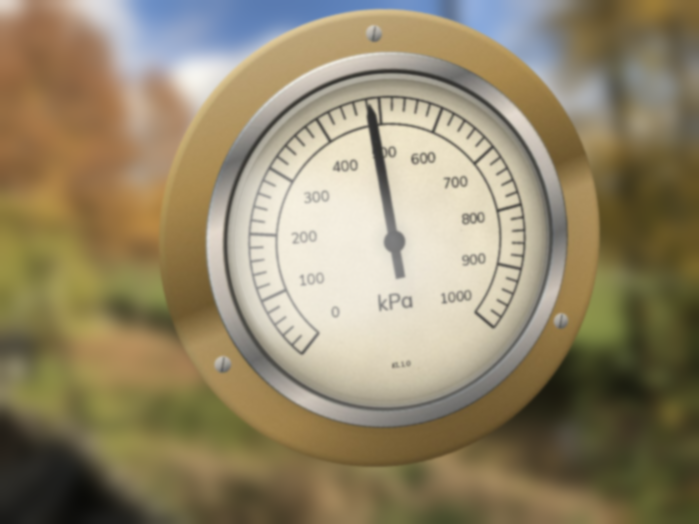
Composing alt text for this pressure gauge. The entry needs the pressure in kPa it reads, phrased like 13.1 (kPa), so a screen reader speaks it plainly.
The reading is 480 (kPa)
